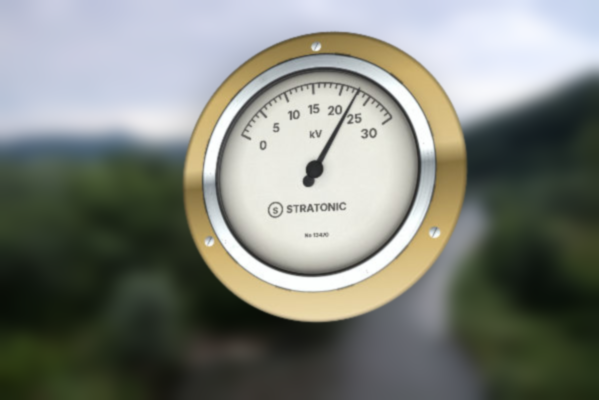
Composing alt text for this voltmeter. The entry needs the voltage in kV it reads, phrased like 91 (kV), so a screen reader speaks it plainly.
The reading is 23 (kV)
